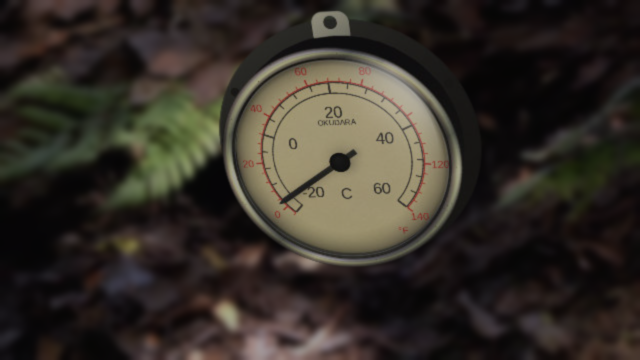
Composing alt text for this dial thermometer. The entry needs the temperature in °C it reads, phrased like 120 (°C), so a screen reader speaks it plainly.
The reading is -16 (°C)
